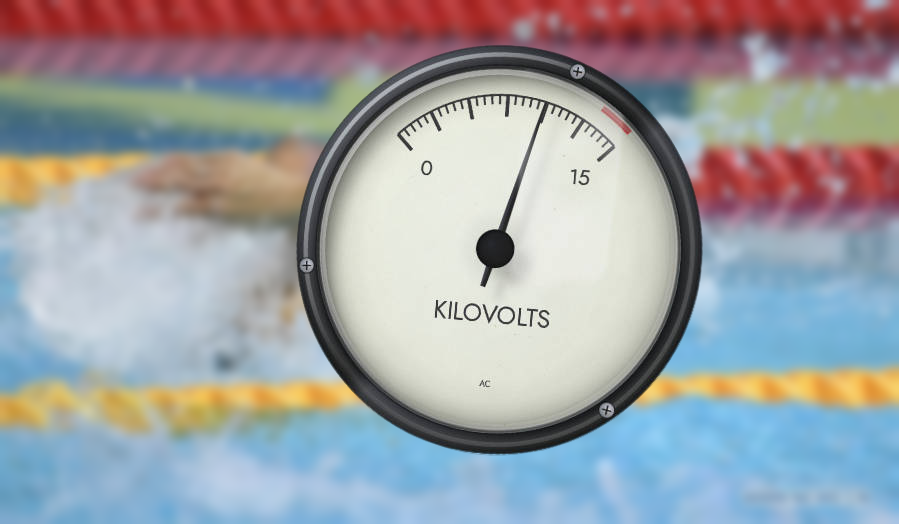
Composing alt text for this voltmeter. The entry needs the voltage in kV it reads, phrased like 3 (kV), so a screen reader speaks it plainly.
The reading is 10 (kV)
